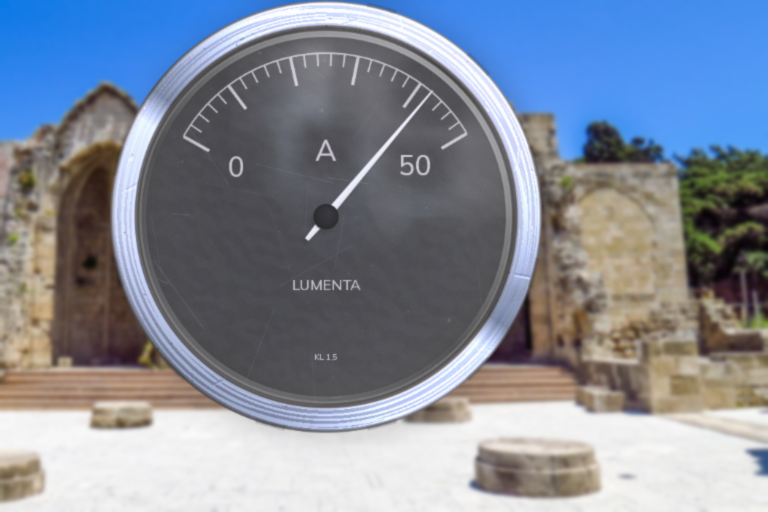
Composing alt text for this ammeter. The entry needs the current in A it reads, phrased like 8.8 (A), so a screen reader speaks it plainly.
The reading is 42 (A)
